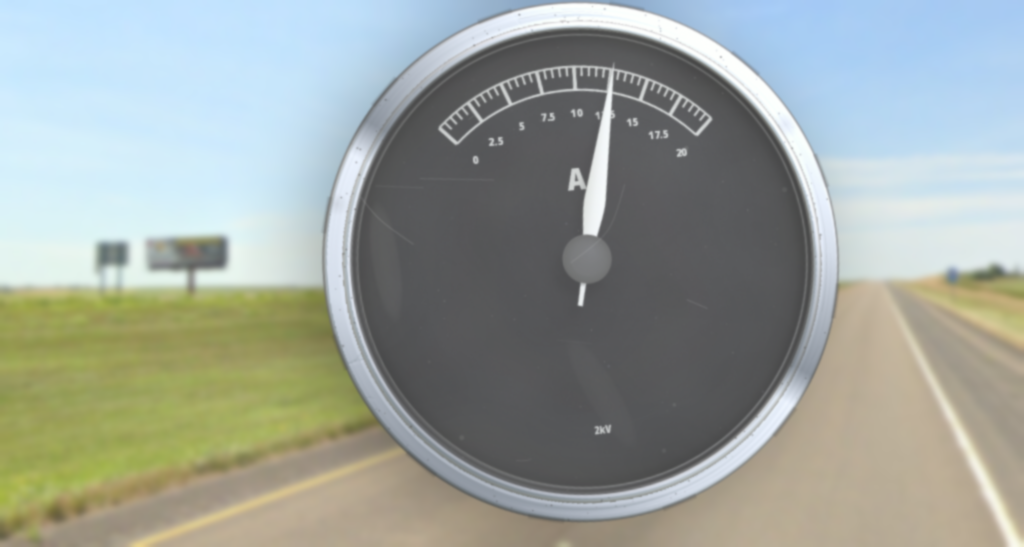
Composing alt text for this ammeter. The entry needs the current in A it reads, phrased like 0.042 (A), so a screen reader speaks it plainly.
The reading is 12.5 (A)
